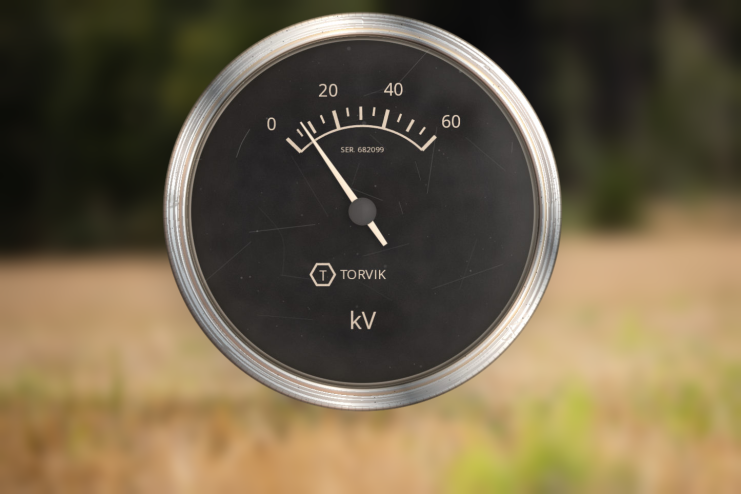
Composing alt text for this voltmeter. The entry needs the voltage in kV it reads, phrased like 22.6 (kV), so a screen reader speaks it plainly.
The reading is 7.5 (kV)
